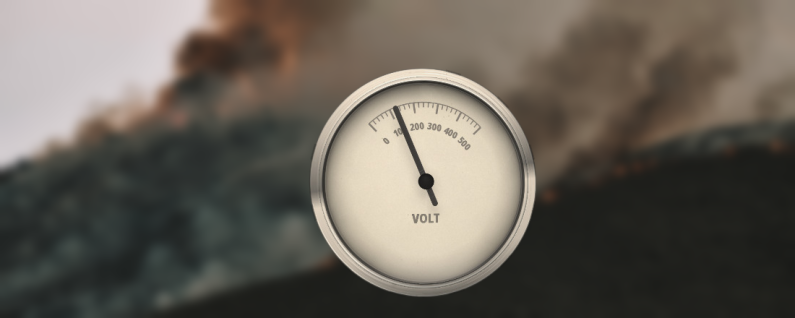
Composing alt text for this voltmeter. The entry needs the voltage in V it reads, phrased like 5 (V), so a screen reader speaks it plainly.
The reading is 120 (V)
